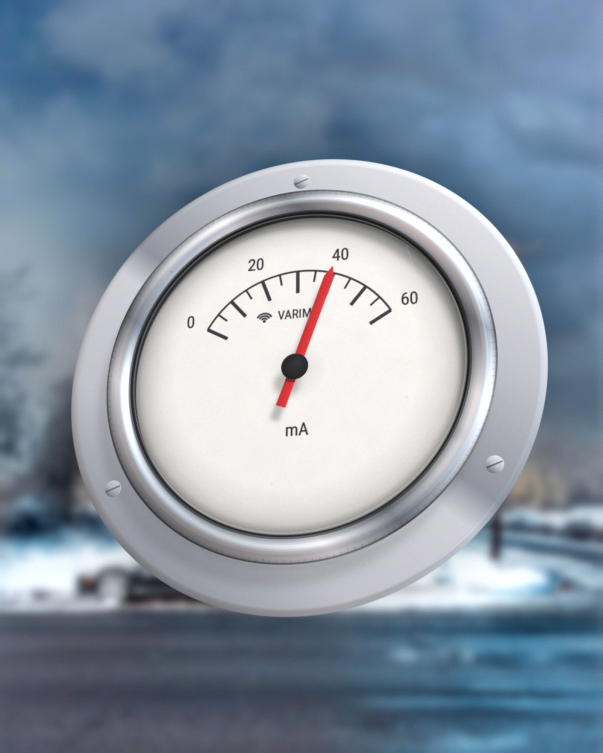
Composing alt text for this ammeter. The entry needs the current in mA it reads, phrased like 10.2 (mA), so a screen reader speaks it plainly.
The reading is 40 (mA)
